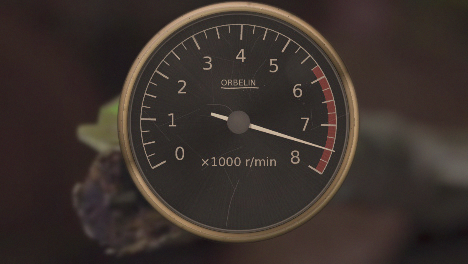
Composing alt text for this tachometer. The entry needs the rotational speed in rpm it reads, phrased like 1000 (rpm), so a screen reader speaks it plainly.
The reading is 7500 (rpm)
